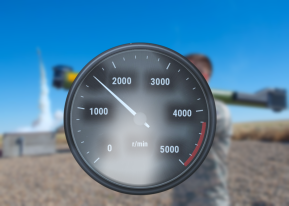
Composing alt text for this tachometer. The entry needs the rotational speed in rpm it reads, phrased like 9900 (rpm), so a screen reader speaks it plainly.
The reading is 1600 (rpm)
